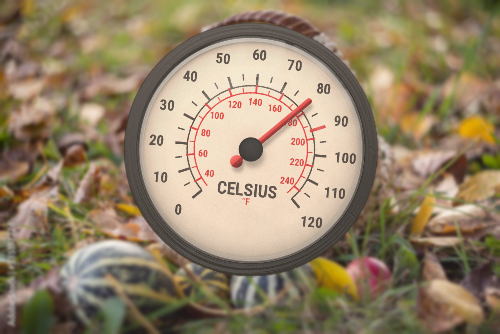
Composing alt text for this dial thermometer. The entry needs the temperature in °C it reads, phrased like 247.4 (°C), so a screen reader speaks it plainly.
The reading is 80 (°C)
